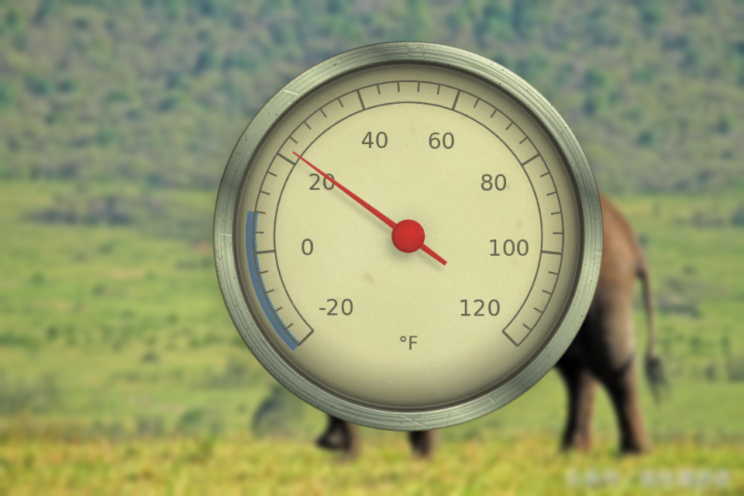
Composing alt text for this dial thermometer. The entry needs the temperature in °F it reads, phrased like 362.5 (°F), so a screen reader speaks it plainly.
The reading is 22 (°F)
